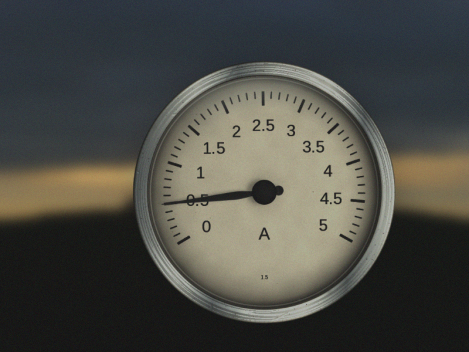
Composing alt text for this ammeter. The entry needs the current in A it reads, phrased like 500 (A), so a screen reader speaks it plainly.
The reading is 0.5 (A)
